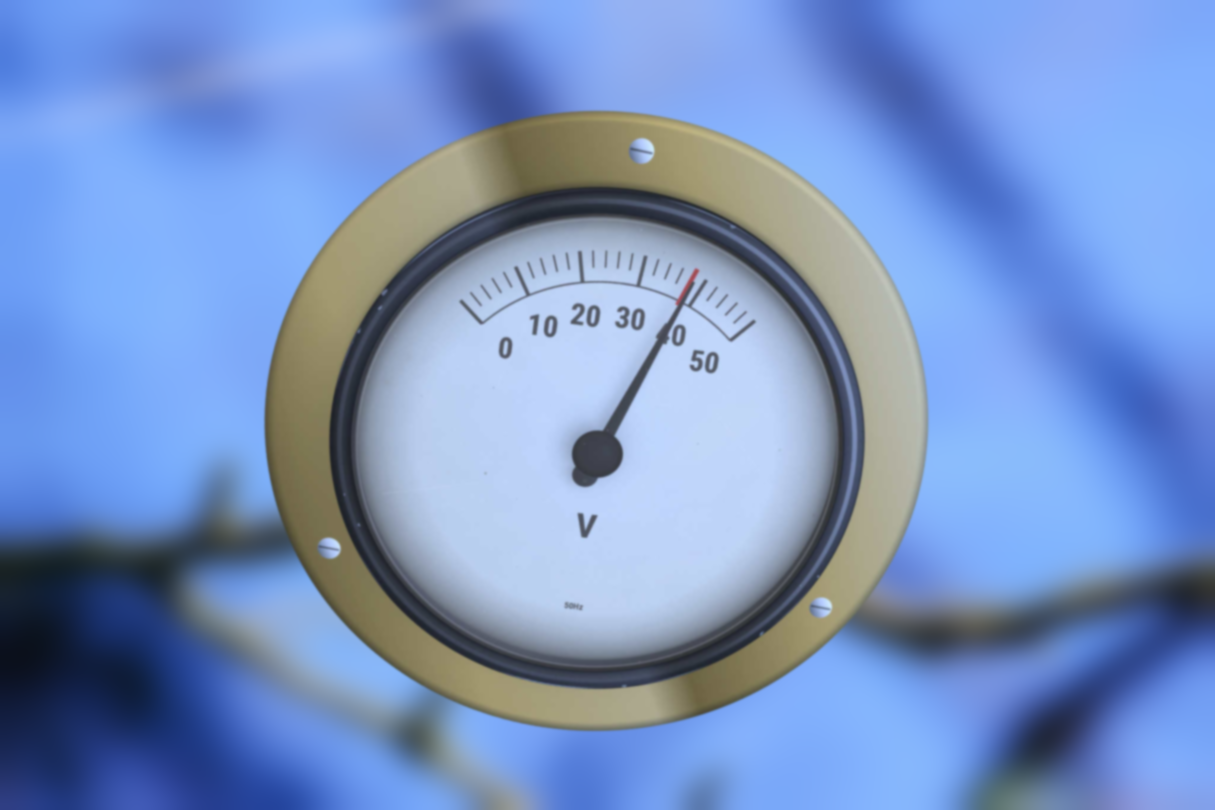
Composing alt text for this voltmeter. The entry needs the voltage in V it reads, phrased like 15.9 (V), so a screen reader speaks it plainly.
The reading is 38 (V)
